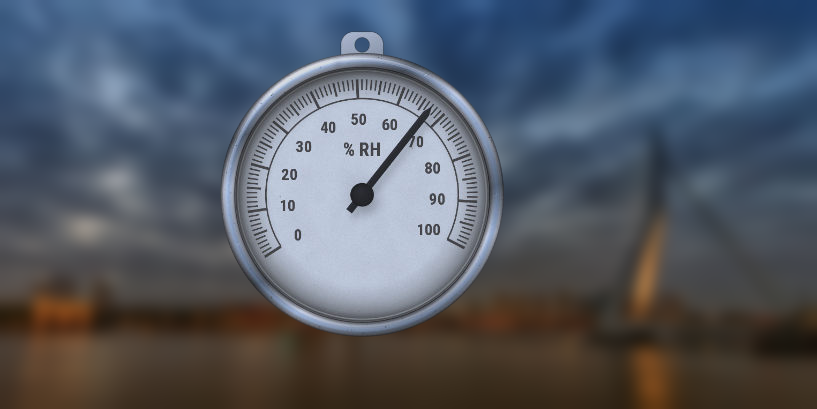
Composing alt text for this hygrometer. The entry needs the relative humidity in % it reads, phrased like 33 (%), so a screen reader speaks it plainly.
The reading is 67 (%)
